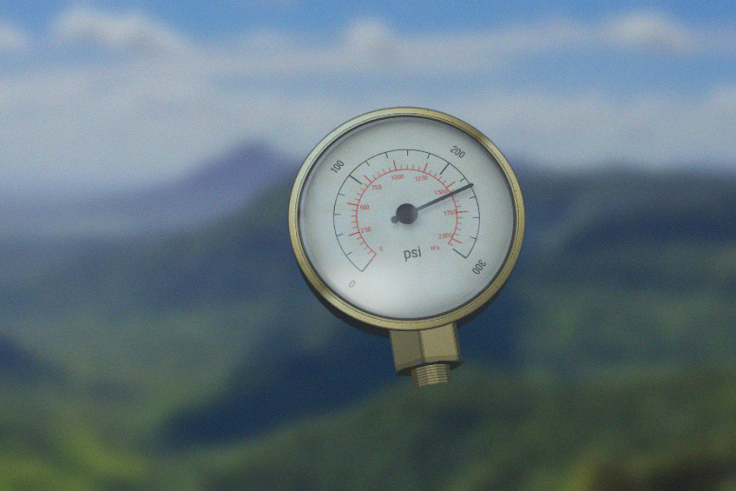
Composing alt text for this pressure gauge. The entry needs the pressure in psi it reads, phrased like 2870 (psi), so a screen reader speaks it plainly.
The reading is 230 (psi)
